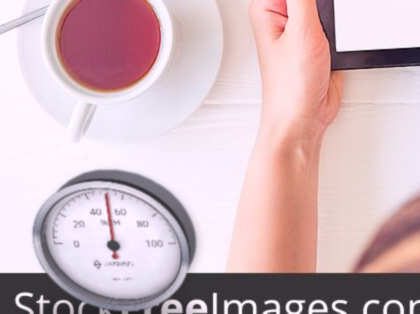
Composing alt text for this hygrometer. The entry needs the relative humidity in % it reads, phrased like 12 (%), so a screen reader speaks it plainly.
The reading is 52 (%)
